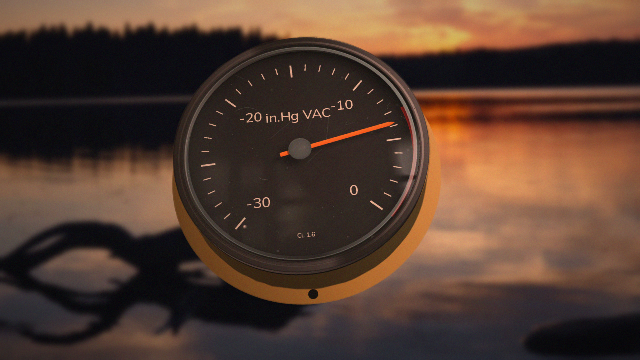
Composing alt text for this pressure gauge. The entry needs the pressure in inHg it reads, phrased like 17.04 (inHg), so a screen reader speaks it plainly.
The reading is -6 (inHg)
